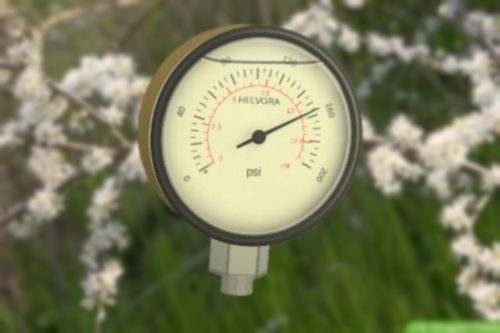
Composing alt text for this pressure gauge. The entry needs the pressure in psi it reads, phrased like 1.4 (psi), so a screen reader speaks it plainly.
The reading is 155 (psi)
